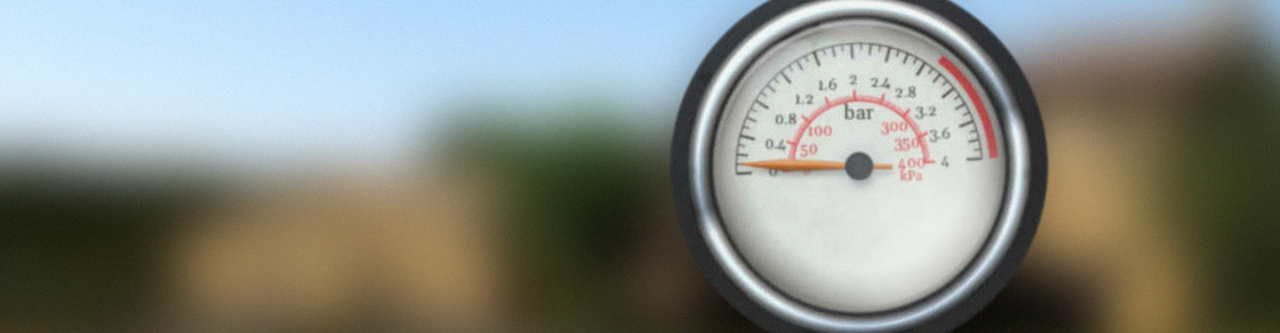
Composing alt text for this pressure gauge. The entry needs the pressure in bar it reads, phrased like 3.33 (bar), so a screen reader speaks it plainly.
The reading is 0.1 (bar)
